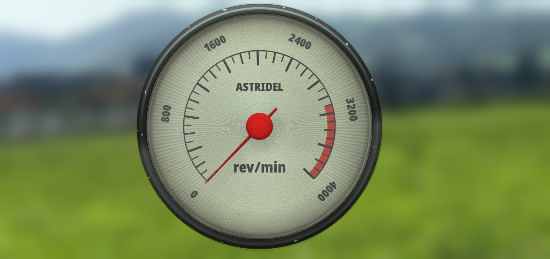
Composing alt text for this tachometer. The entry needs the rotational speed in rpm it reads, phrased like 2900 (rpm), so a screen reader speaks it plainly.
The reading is 0 (rpm)
